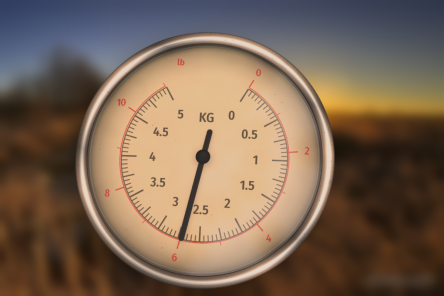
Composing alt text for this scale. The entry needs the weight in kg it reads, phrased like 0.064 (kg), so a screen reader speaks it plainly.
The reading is 2.7 (kg)
